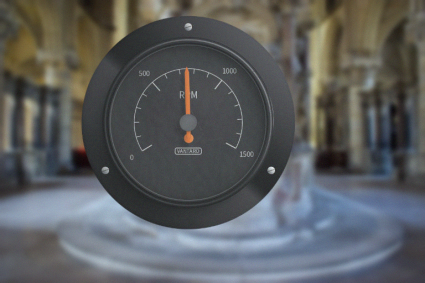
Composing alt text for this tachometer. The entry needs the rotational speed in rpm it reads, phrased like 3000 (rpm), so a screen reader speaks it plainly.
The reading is 750 (rpm)
